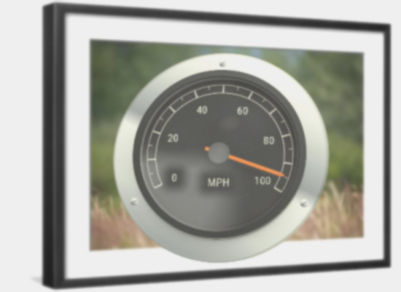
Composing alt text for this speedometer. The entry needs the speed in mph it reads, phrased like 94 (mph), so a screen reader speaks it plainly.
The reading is 95 (mph)
